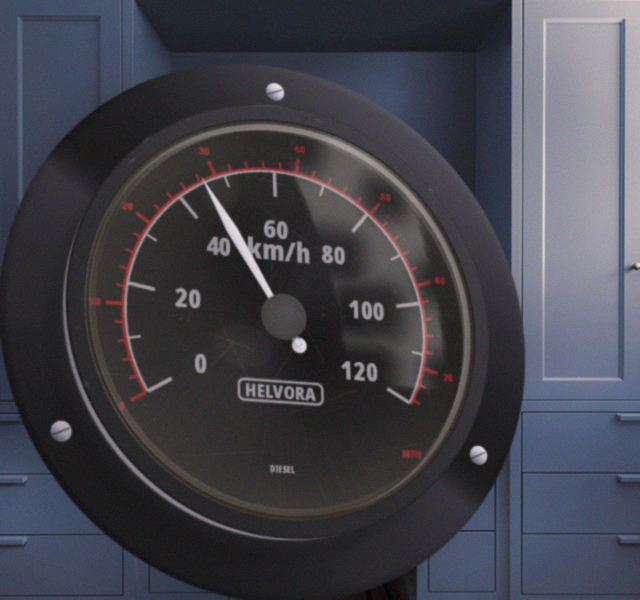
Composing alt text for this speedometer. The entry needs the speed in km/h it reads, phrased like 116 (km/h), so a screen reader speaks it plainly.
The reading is 45 (km/h)
